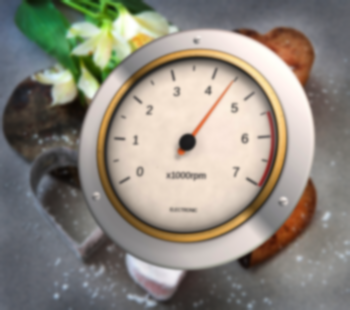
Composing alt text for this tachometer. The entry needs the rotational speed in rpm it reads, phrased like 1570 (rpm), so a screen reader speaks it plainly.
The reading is 4500 (rpm)
